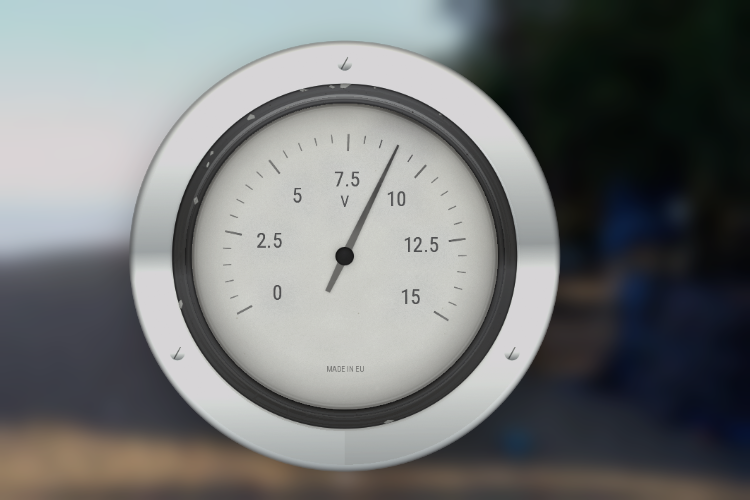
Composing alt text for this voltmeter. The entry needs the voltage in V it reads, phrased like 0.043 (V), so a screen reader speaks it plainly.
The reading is 9 (V)
